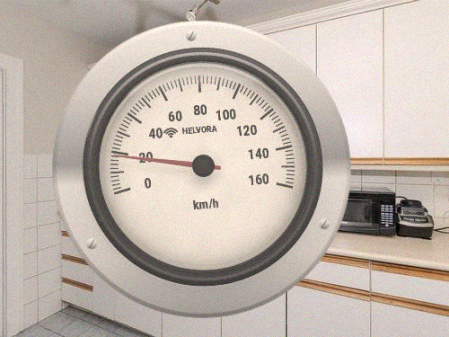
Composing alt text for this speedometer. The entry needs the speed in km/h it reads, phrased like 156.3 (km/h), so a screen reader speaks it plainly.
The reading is 18 (km/h)
